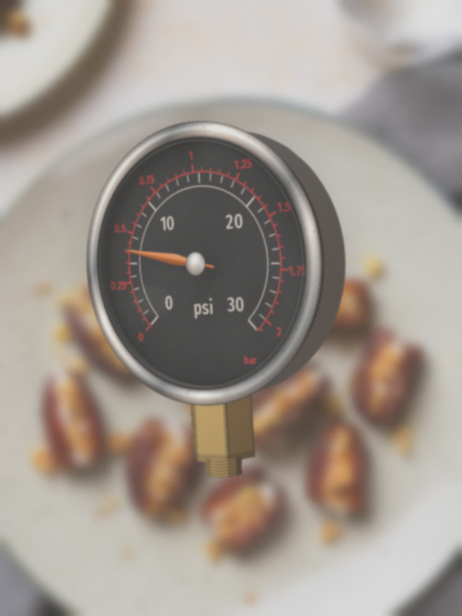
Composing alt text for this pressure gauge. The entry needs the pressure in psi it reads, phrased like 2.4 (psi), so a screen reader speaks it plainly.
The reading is 6 (psi)
